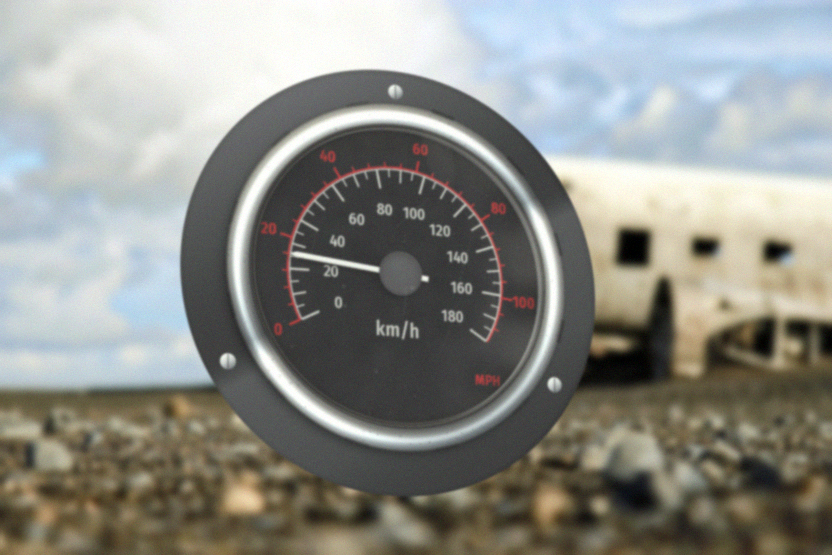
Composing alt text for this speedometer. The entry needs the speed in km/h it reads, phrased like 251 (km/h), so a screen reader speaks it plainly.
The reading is 25 (km/h)
